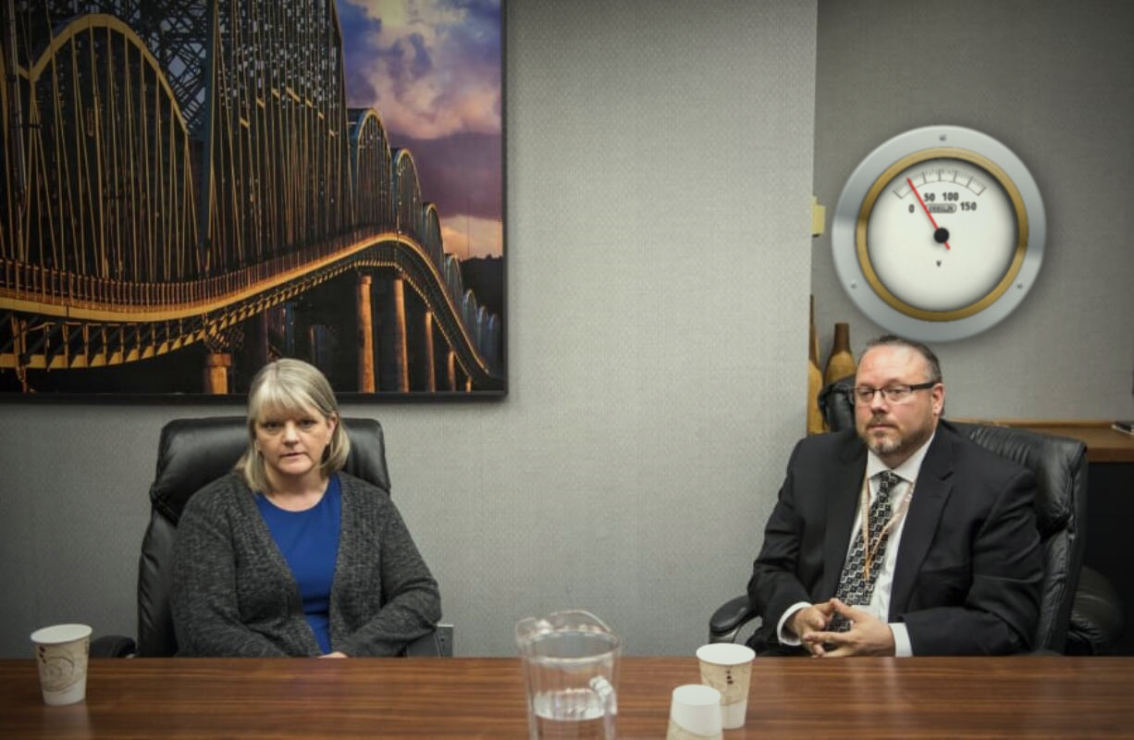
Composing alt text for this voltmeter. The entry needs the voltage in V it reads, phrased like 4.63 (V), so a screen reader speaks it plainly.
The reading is 25 (V)
